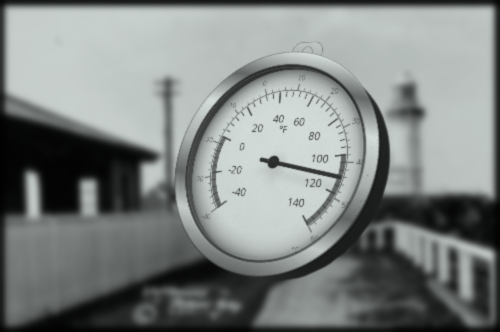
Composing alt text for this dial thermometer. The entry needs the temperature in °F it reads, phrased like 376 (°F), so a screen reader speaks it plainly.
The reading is 112 (°F)
